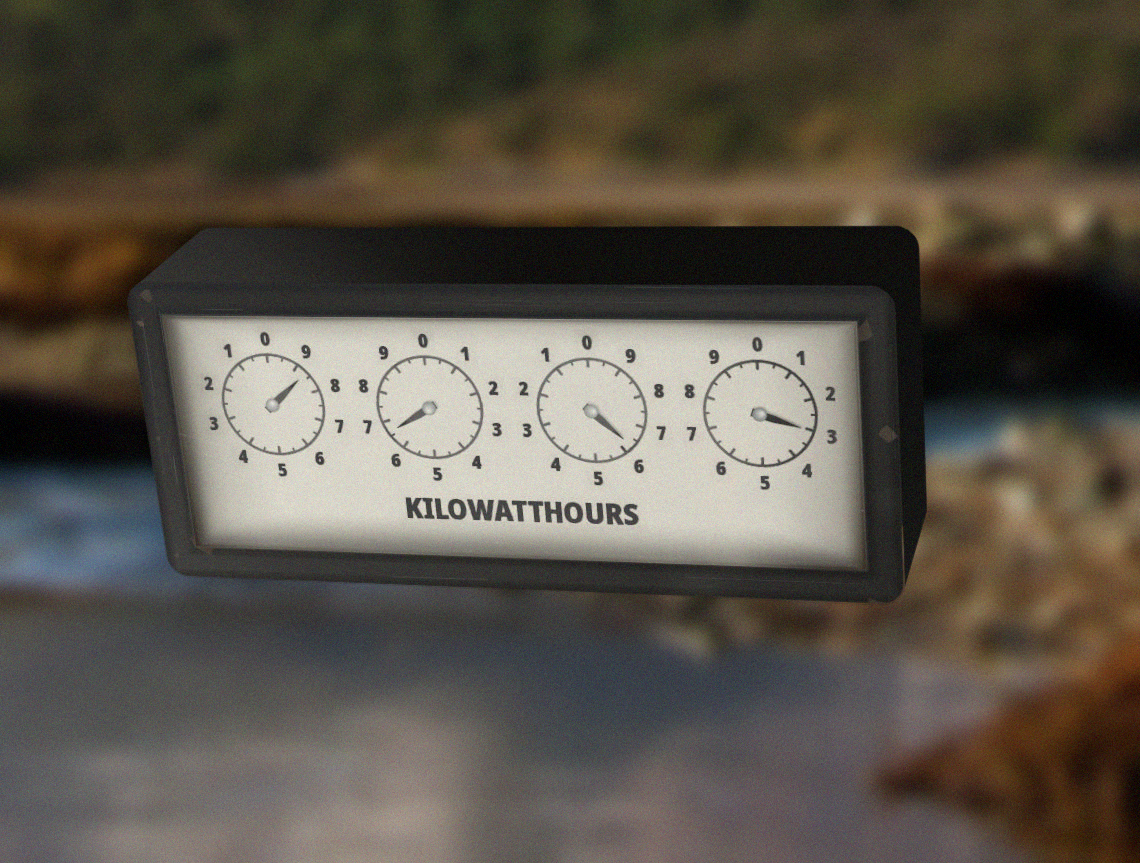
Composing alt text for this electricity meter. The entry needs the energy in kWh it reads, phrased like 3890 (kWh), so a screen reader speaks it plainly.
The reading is 8663 (kWh)
